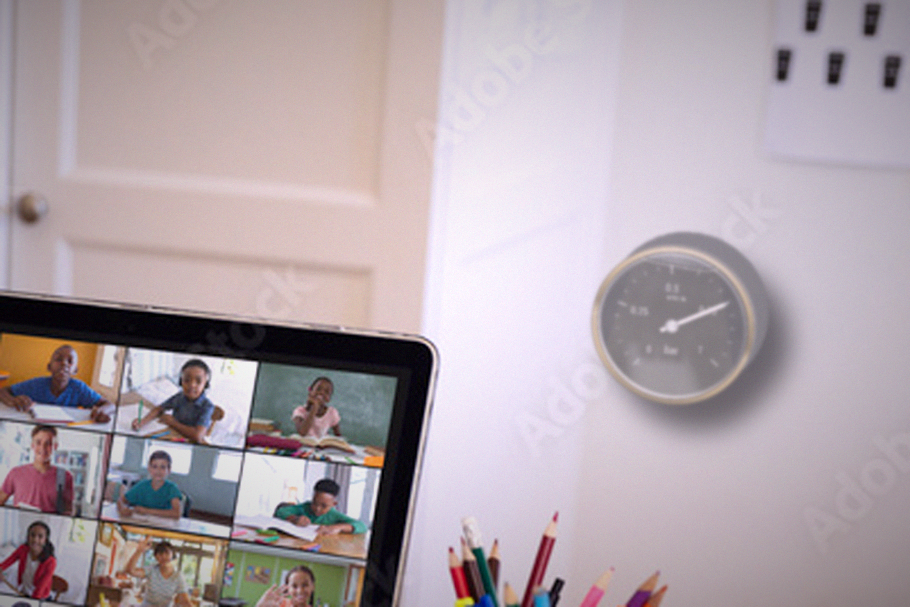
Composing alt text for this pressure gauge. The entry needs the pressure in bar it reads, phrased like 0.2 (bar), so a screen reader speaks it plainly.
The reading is 0.75 (bar)
